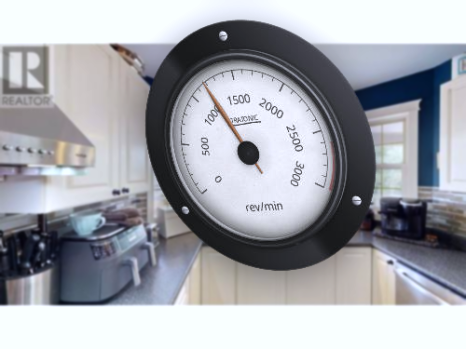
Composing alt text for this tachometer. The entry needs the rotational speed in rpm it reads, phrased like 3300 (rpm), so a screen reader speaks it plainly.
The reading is 1200 (rpm)
